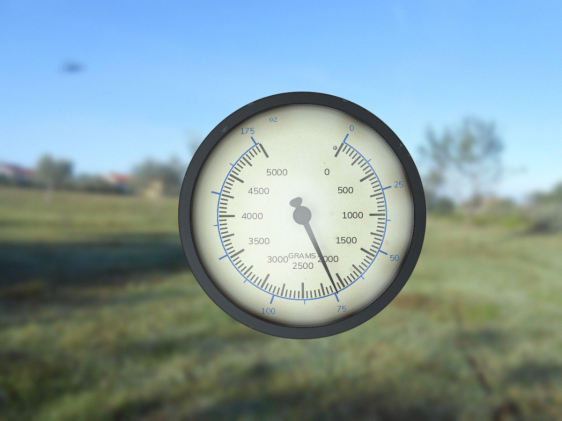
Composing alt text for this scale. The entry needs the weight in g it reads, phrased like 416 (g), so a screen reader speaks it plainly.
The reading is 2100 (g)
